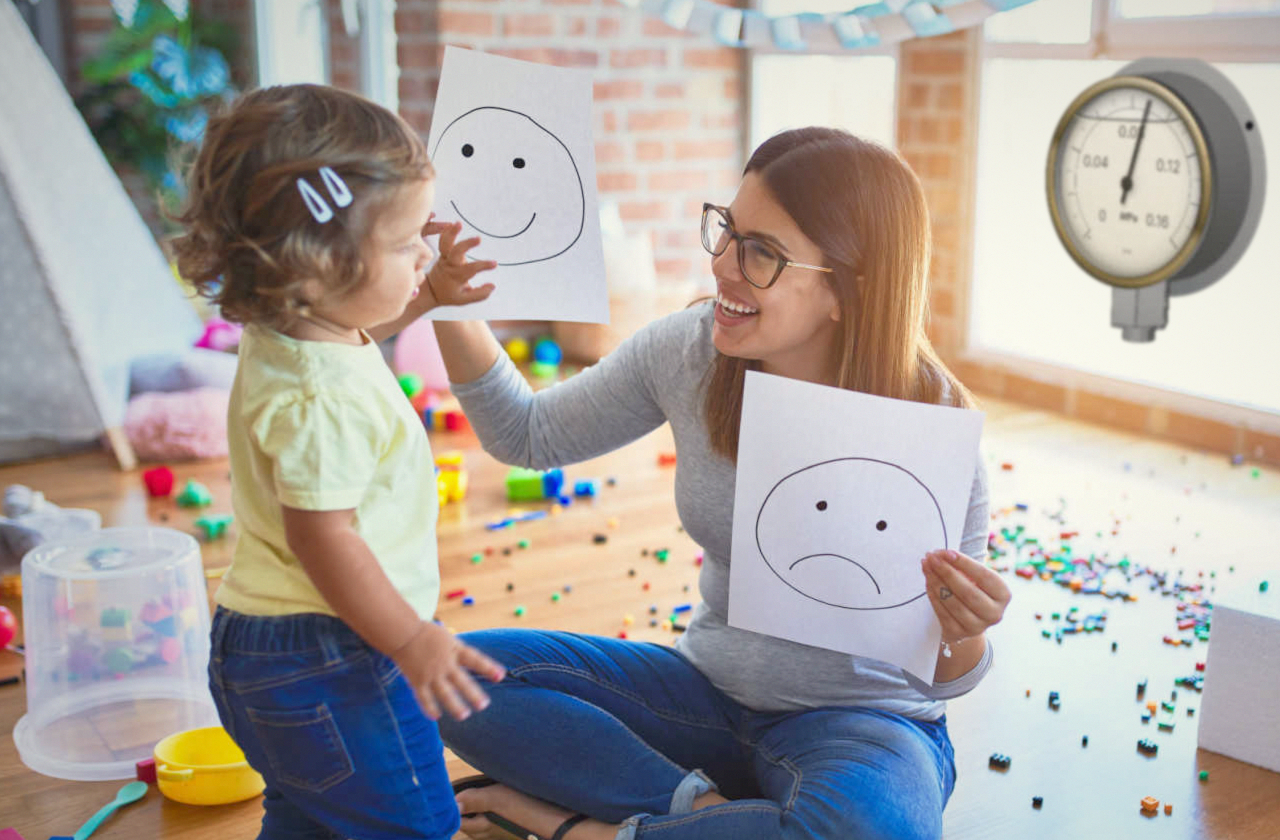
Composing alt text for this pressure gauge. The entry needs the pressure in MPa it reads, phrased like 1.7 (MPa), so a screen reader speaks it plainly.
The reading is 0.09 (MPa)
